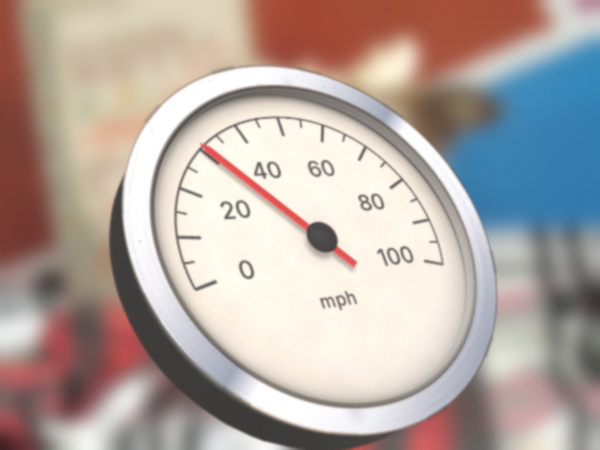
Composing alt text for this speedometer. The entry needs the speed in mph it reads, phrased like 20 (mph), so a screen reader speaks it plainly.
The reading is 30 (mph)
